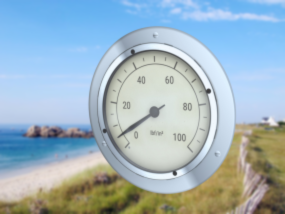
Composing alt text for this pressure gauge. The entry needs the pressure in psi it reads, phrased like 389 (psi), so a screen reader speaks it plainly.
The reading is 5 (psi)
